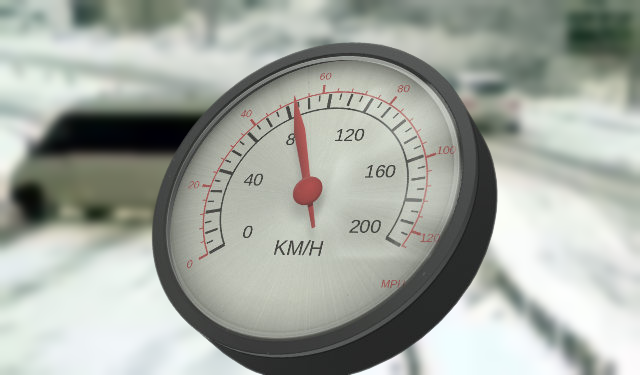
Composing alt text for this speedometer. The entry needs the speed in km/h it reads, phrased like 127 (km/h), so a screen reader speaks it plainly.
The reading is 85 (km/h)
